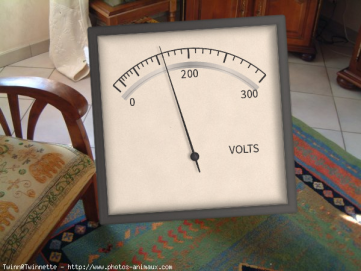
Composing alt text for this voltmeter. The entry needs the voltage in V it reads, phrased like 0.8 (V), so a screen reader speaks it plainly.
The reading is 160 (V)
